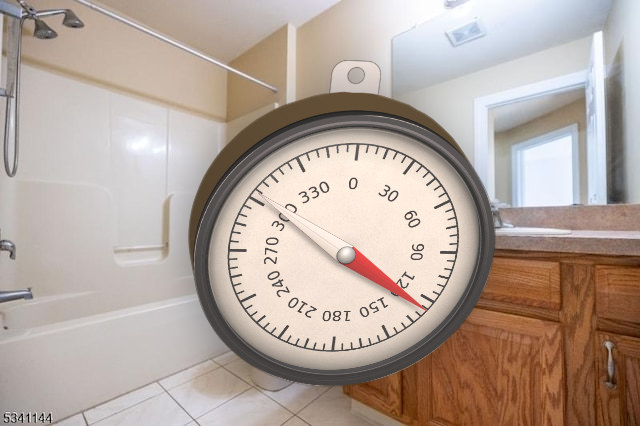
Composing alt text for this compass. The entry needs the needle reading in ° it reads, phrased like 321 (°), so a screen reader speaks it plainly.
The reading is 125 (°)
